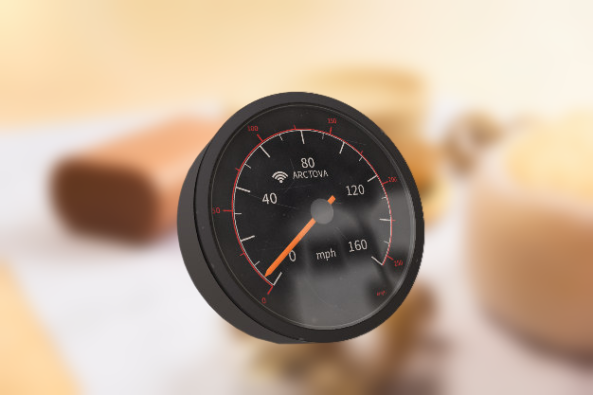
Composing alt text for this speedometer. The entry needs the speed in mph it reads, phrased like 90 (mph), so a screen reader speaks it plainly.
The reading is 5 (mph)
